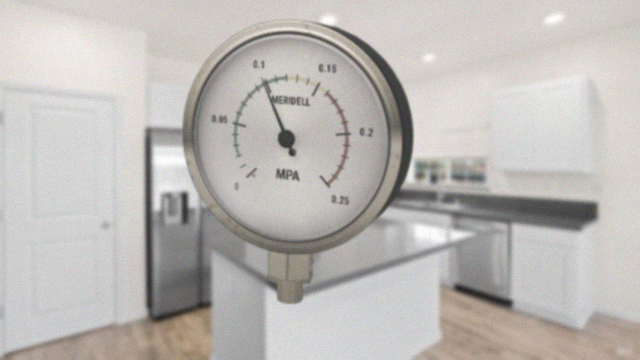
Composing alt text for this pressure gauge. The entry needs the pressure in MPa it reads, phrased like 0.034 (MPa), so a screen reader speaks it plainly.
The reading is 0.1 (MPa)
